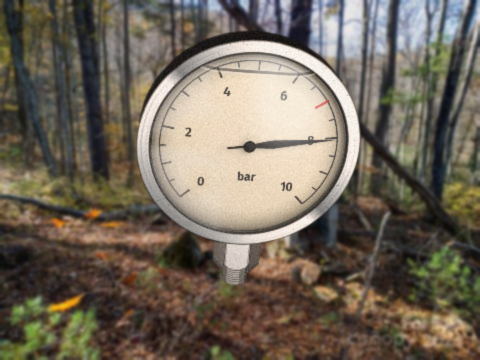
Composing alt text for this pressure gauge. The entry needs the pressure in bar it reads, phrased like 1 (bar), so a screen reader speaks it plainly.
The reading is 8 (bar)
